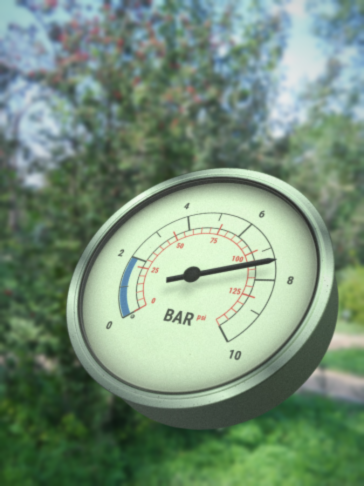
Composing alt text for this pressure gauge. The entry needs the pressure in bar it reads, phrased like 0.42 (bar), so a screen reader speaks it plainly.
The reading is 7.5 (bar)
